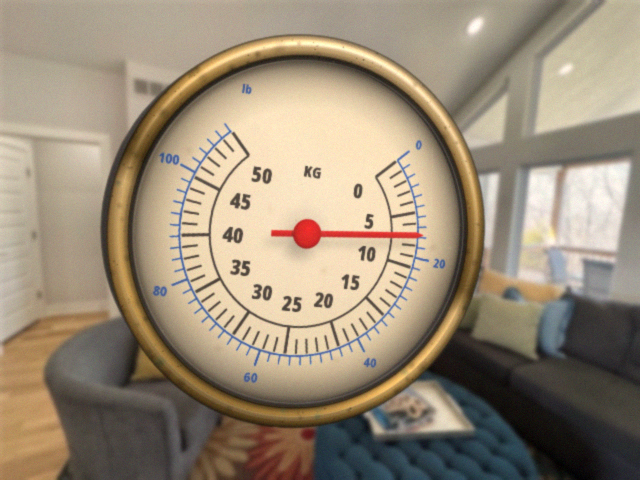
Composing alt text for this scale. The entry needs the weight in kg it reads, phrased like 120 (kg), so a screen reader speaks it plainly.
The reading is 7 (kg)
